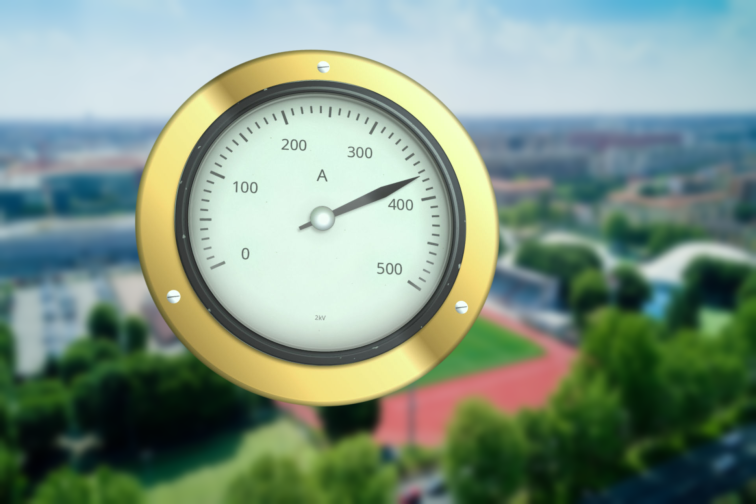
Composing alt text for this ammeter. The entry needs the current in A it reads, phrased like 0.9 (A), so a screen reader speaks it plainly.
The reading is 375 (A)
